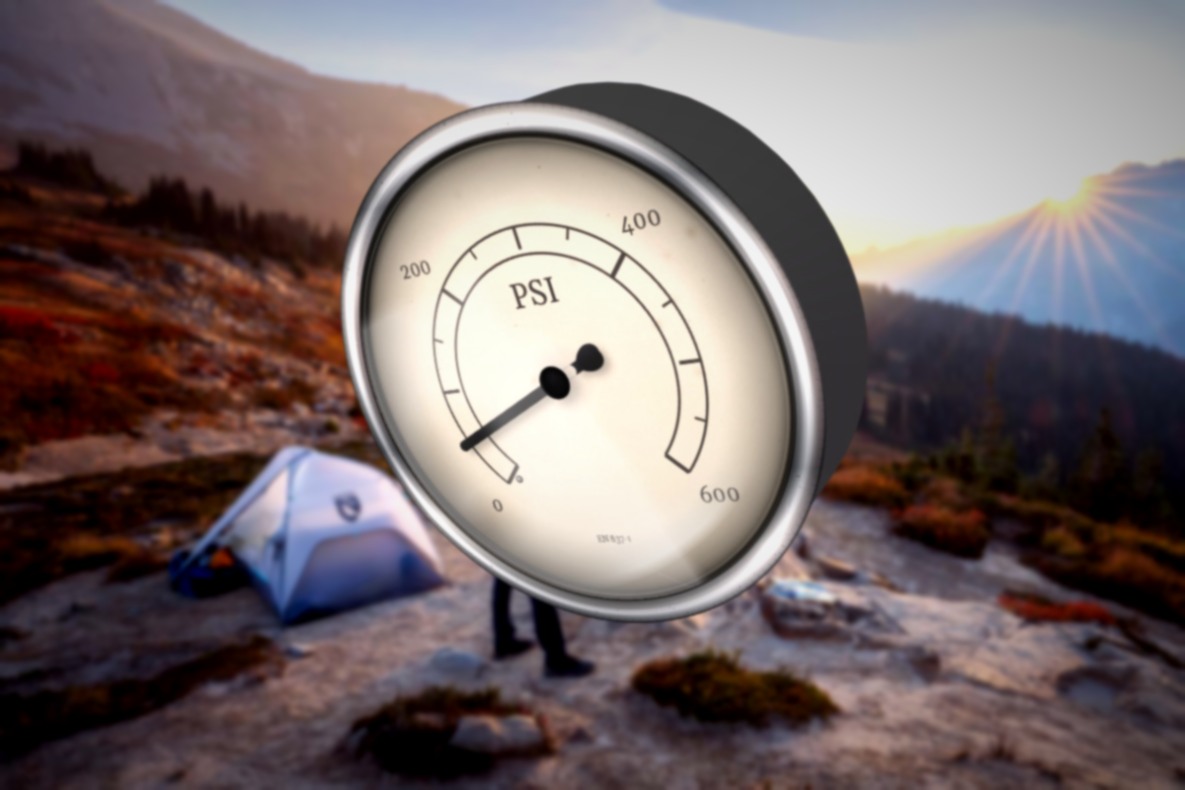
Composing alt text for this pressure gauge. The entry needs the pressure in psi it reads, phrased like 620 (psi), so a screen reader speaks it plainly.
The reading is 50 (psi)
